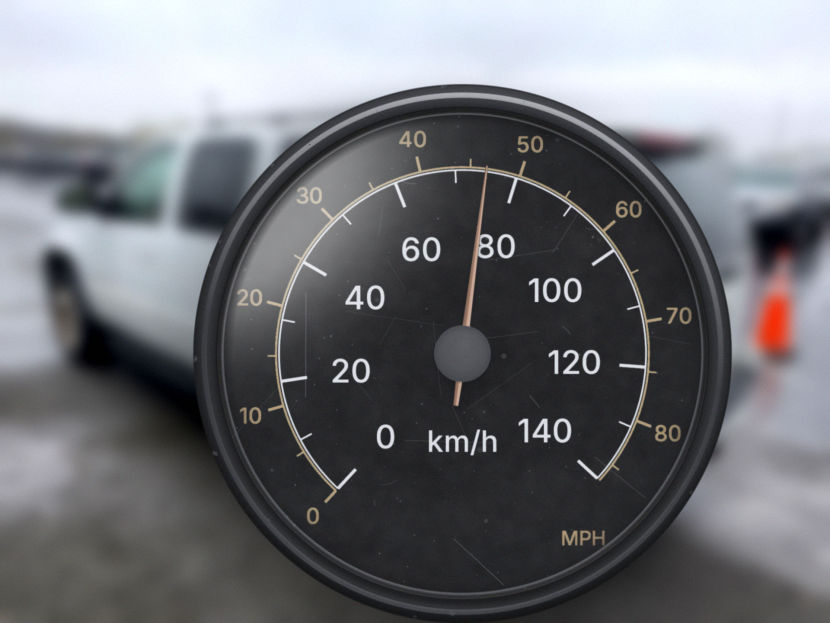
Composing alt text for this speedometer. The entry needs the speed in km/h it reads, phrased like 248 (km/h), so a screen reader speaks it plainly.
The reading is 75 (km/h)
